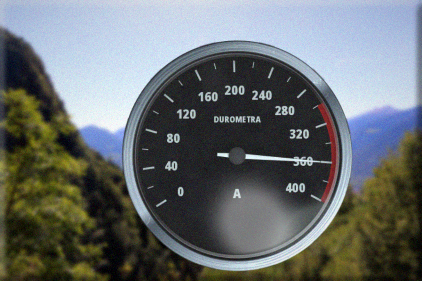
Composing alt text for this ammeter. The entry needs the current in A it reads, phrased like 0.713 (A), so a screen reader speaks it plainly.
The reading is 360 (A)
